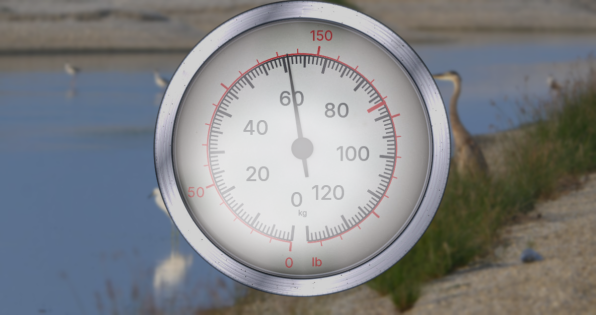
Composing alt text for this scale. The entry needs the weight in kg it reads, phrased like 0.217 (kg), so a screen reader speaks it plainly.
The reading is 61 (kg)
